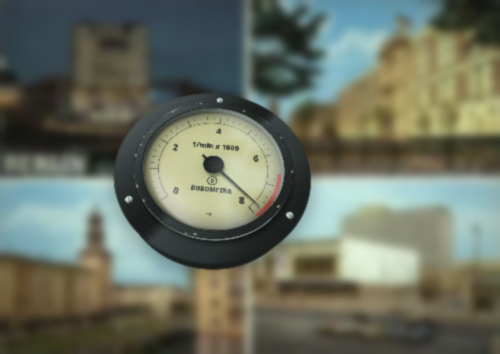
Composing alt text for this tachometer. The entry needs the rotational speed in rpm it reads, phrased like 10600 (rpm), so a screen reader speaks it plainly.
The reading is 7800 (rpm)
